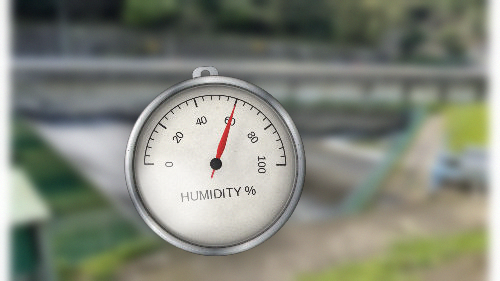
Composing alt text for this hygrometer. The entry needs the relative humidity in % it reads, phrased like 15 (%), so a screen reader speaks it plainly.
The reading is 60 (%)
